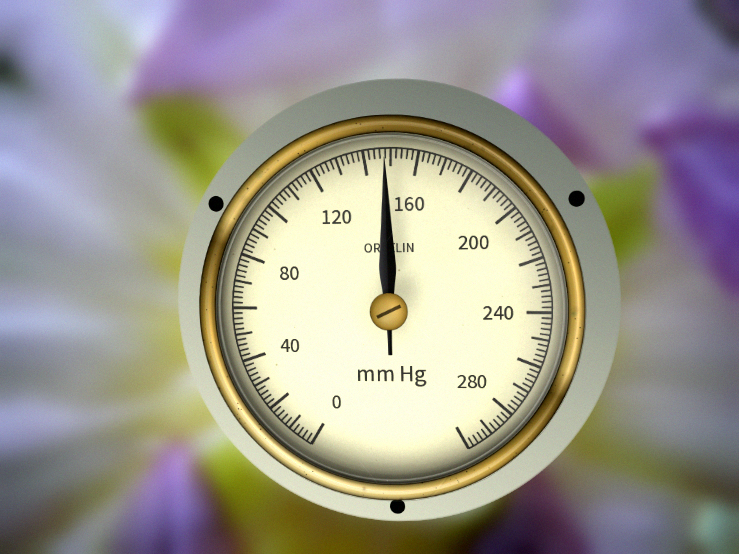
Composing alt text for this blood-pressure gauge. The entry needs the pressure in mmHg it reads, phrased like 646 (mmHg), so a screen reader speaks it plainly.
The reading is 148 (mmHg)
